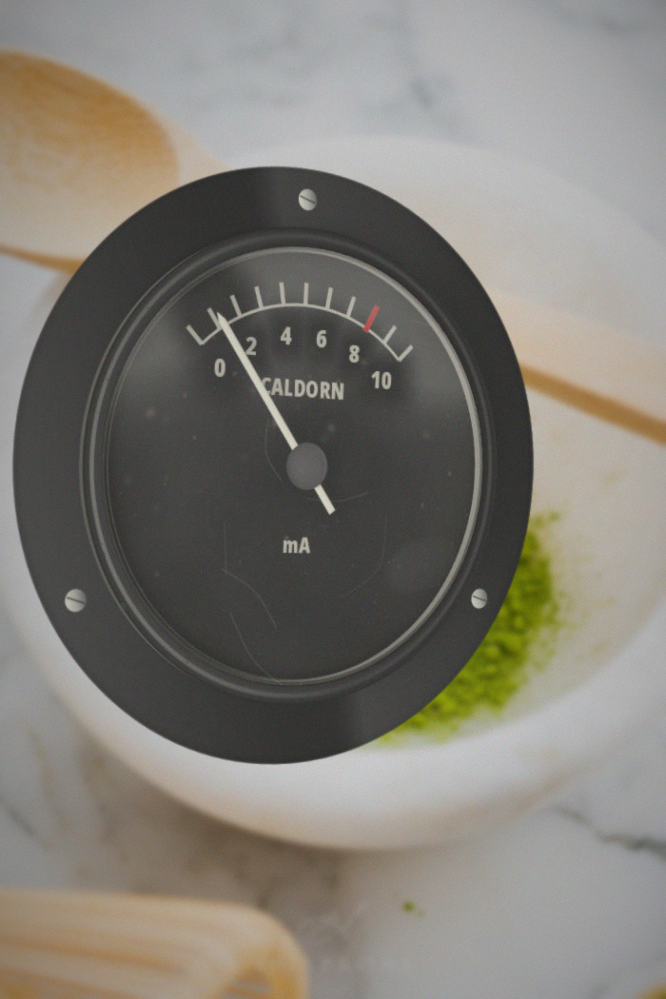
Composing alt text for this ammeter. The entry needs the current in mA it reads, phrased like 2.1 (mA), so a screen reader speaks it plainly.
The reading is 1 (mA)
